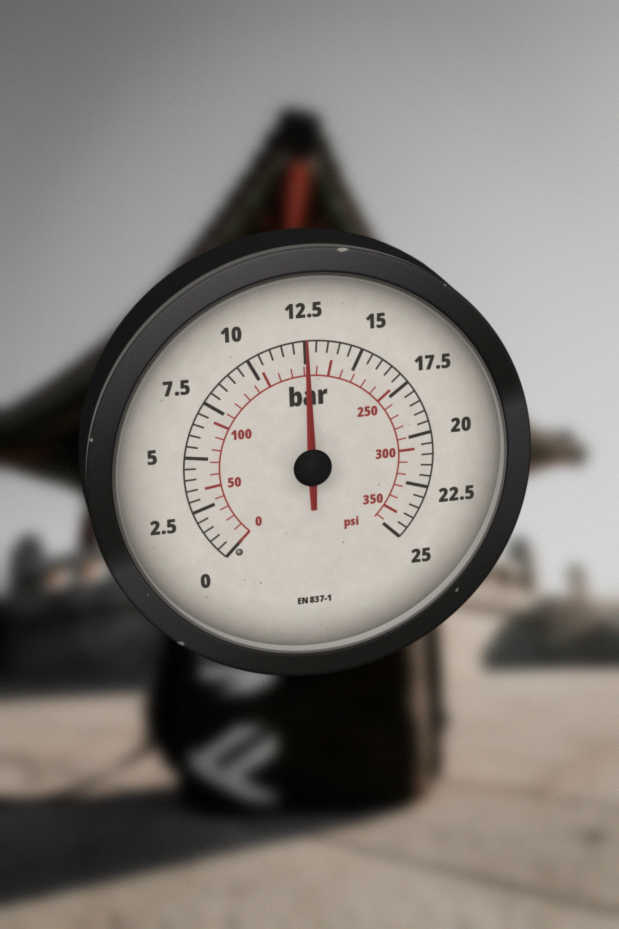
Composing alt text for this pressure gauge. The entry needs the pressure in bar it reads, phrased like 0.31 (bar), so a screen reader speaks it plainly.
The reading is 12.5 (bar)
